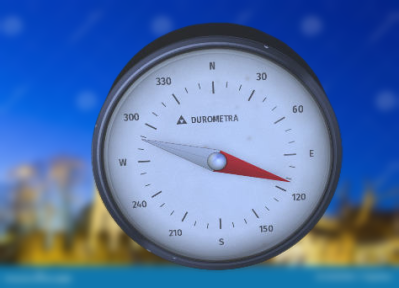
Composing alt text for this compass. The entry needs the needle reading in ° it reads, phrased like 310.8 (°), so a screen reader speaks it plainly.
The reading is 110 (°)
